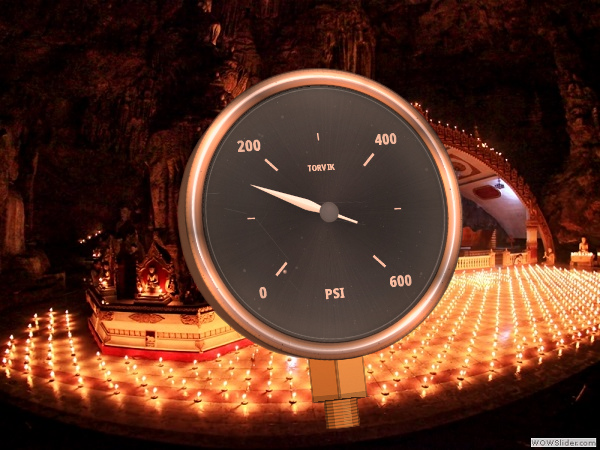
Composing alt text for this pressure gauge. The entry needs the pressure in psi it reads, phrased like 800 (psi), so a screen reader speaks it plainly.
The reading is 150 (psi)
